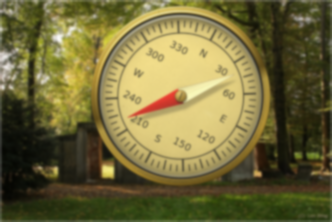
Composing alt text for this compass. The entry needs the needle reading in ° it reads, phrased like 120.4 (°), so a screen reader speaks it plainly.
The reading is 220 (°)
